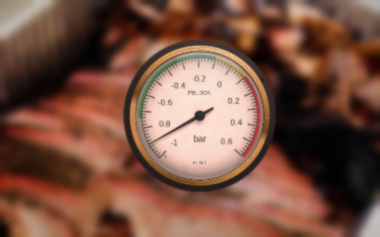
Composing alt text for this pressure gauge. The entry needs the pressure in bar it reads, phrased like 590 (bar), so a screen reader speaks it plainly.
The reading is -0.9 (bar)
